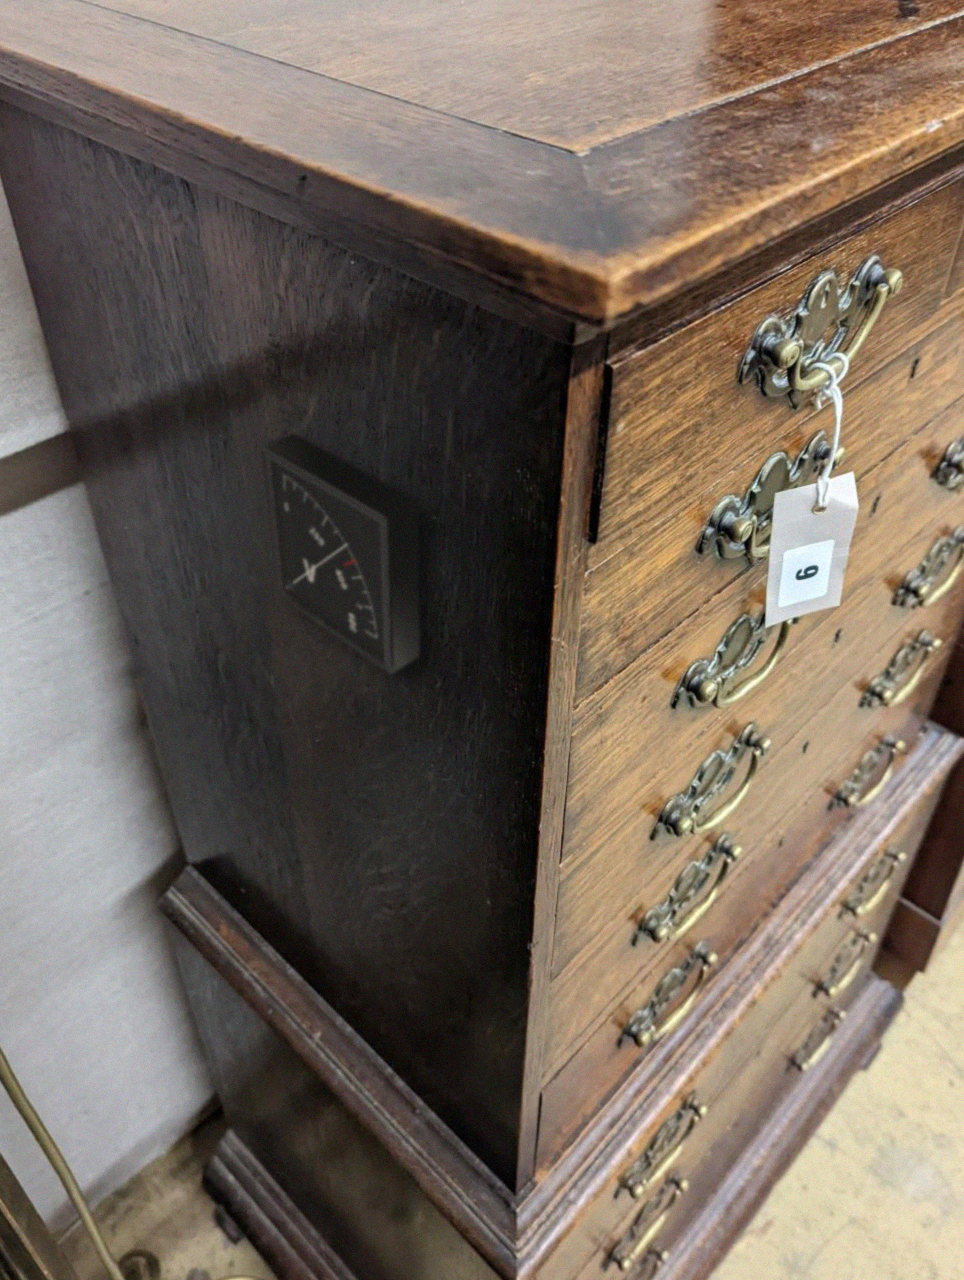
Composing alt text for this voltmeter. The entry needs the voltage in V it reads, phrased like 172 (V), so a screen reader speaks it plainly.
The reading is 300 (V)
